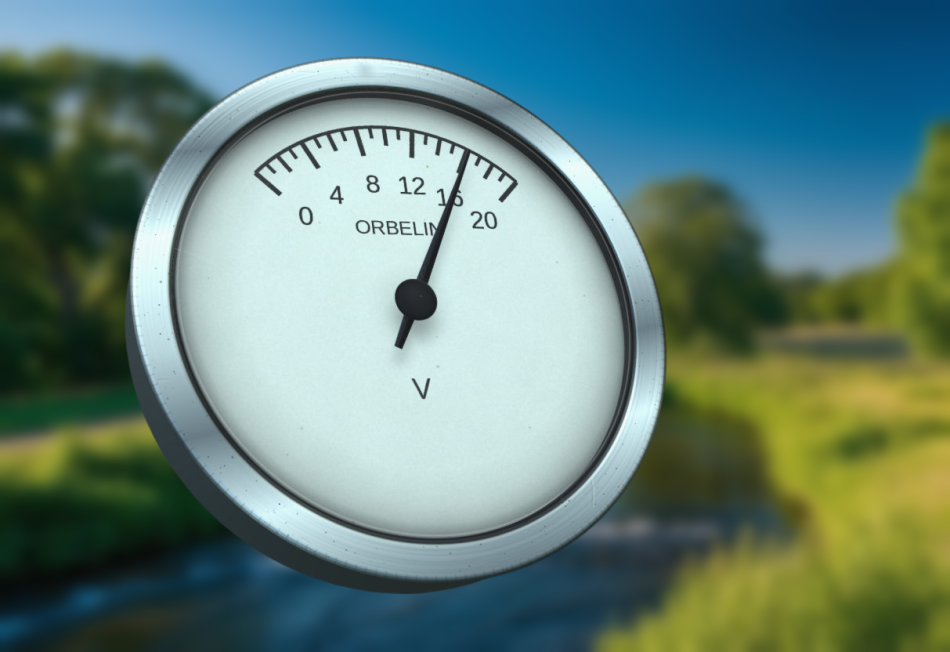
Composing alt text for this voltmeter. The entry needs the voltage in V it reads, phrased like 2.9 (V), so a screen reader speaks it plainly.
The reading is 16 (V)
